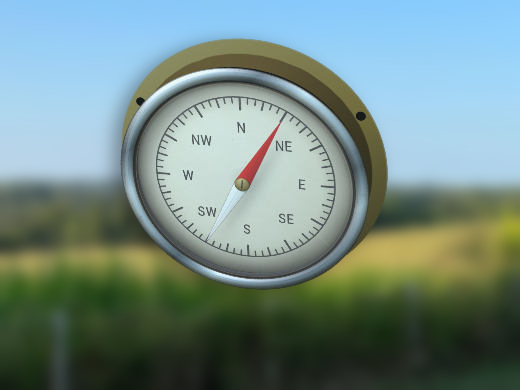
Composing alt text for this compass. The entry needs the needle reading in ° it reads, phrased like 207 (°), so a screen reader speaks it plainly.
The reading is 30 (°)
